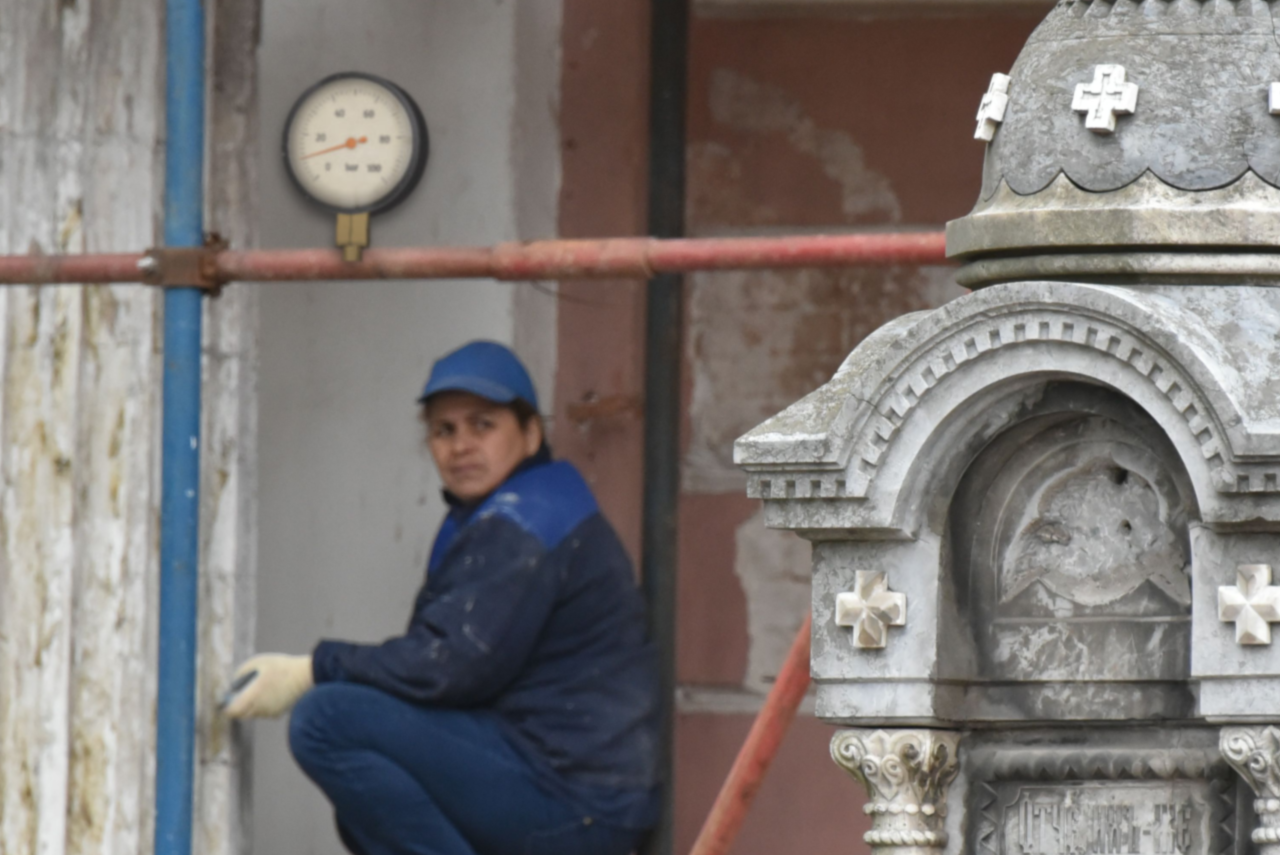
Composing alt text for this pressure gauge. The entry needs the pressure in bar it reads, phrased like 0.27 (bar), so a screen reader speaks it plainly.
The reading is 10 (bar)
